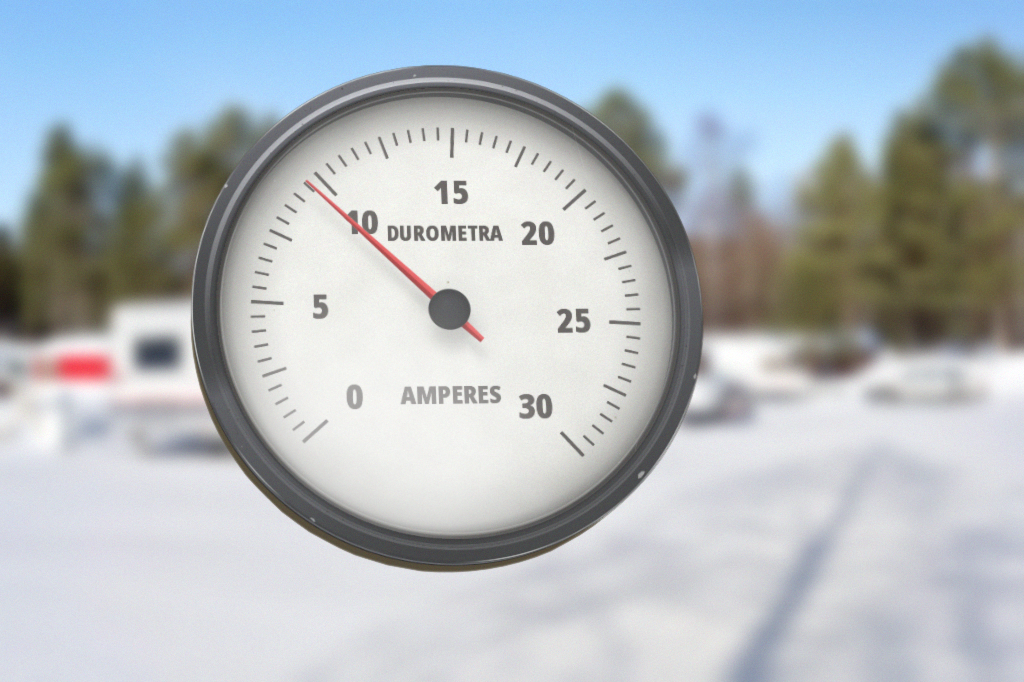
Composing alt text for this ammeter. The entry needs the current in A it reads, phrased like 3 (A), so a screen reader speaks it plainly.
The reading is 9.5 (A)
